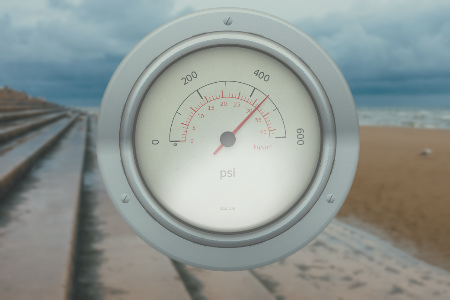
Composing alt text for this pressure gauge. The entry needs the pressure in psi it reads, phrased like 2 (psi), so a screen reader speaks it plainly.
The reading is 450 (psi)
